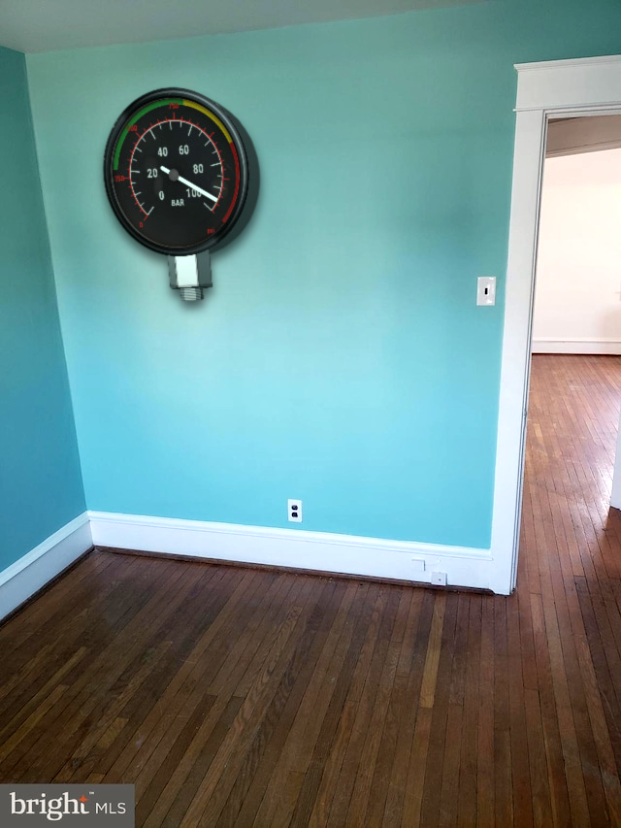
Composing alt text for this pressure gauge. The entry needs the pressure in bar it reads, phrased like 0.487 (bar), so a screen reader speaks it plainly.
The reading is 95 (bar)
